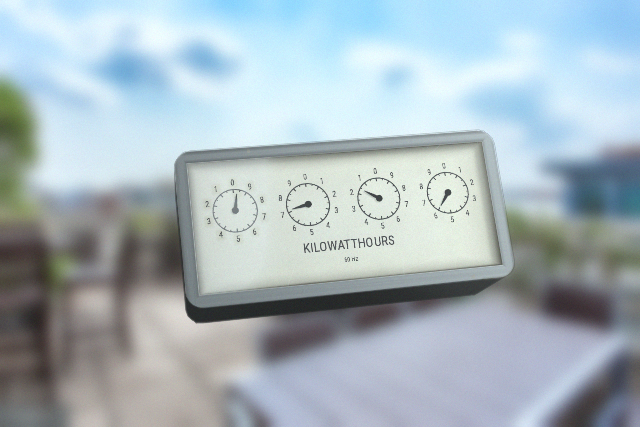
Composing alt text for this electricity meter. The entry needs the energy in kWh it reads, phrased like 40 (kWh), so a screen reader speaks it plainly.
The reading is 9716 (kWh)
